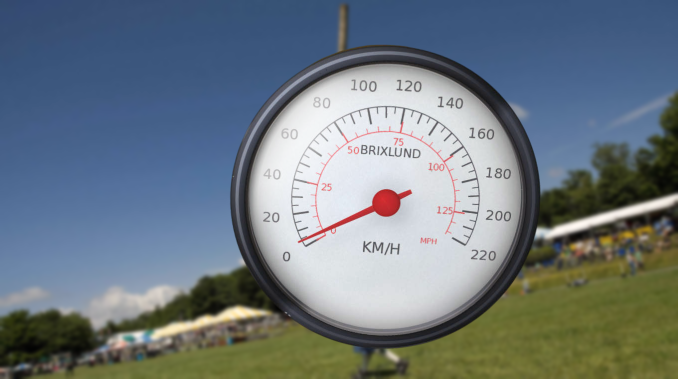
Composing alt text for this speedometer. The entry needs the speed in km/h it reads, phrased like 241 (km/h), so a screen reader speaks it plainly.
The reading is 5 (km/h)
